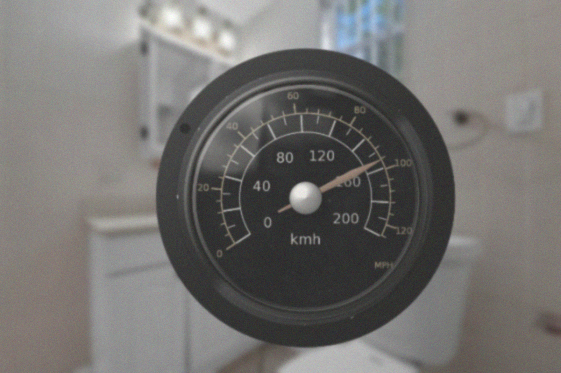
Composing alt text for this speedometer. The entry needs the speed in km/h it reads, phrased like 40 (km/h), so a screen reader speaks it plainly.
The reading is 155 (km/h)
